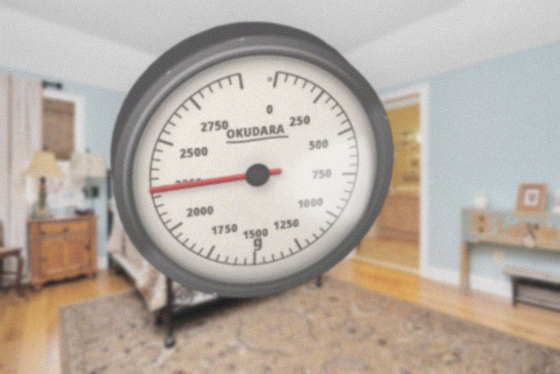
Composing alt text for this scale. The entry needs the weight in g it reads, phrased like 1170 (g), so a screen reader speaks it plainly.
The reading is 2250 (g)
